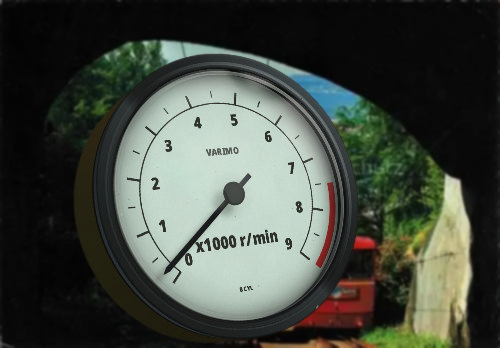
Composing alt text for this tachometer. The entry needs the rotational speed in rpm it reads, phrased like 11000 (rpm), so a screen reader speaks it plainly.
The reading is 250 (rpm)
